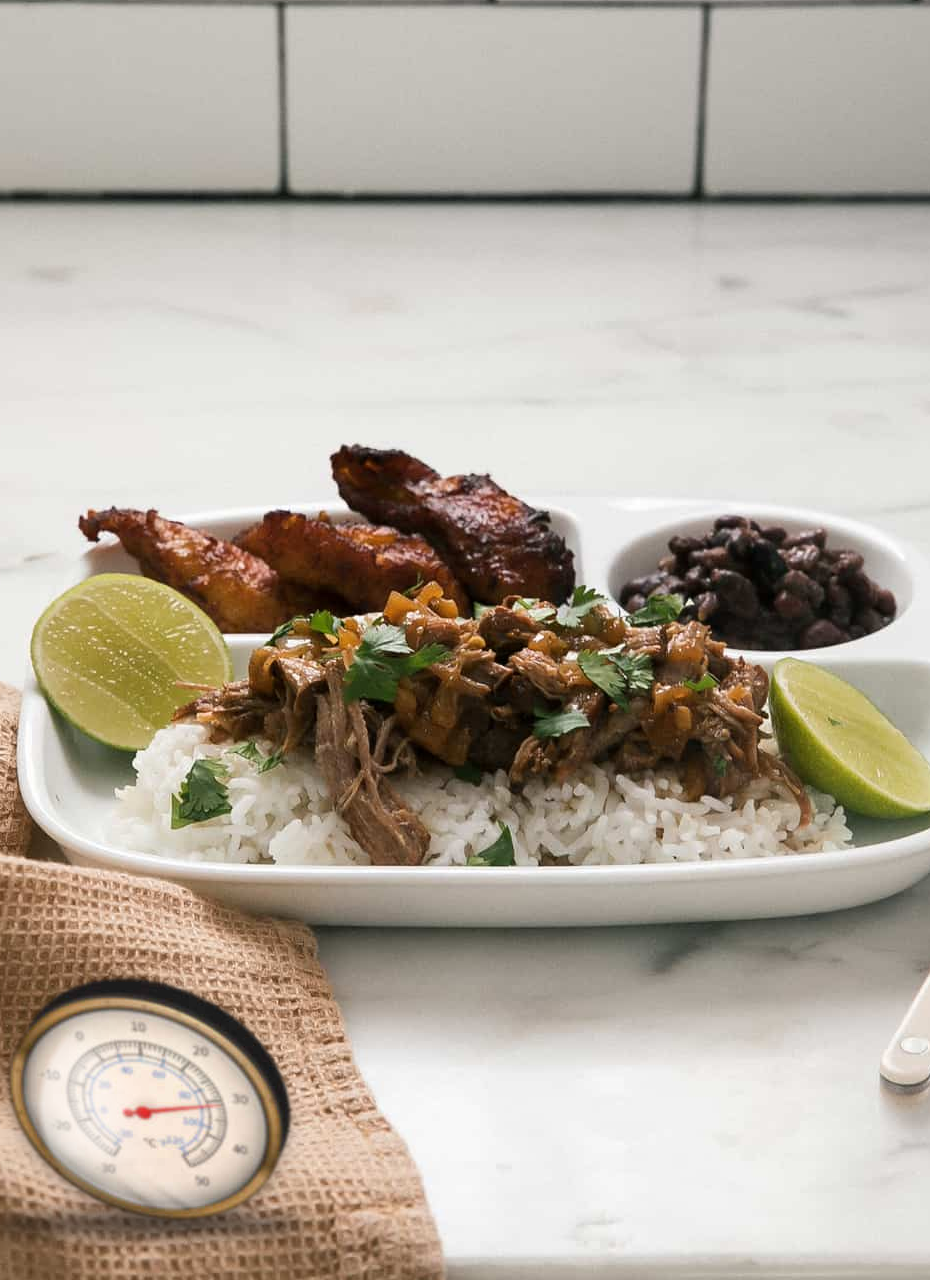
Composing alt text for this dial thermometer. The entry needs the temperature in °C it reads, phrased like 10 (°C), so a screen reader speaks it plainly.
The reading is 30 (°C)
